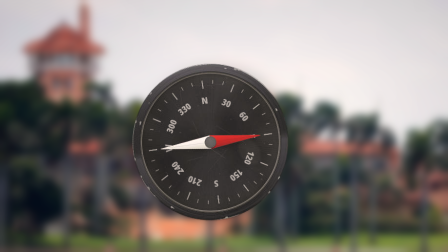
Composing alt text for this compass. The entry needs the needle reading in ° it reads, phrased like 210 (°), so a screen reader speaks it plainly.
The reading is 90 (°)
